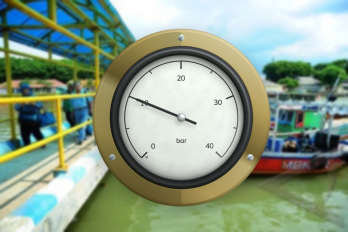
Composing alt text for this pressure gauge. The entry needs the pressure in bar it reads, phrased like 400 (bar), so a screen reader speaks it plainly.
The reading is 10 (bar)
